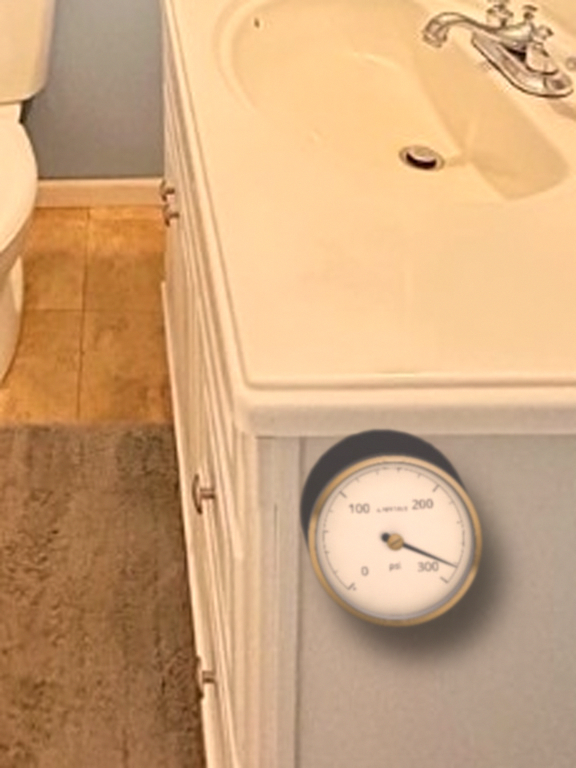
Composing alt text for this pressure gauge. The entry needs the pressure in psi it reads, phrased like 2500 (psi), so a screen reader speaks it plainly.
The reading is 280 (psi)
